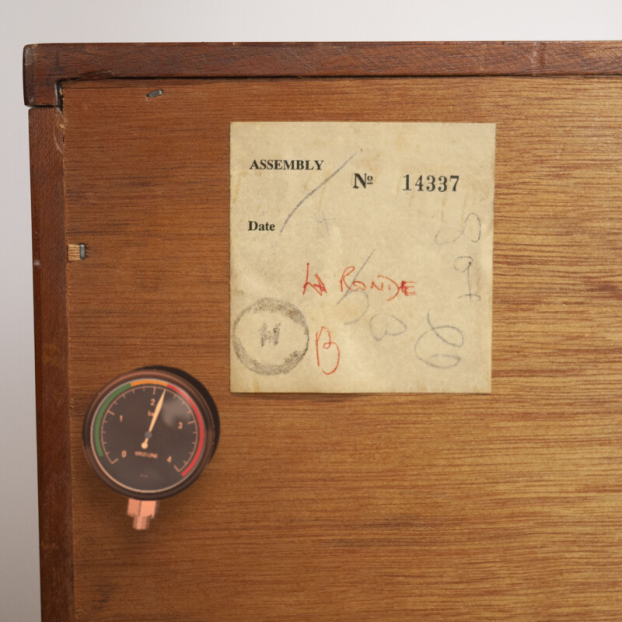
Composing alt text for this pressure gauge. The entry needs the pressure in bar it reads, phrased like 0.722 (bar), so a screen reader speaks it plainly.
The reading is 2.2 (bar)
